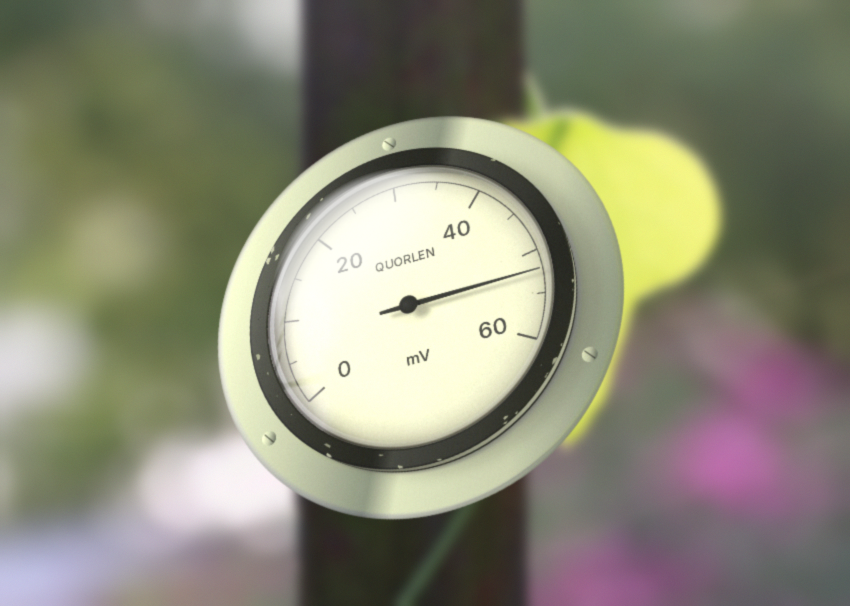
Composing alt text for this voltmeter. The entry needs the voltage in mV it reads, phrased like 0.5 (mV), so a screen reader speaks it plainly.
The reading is 52.5 (mV)
